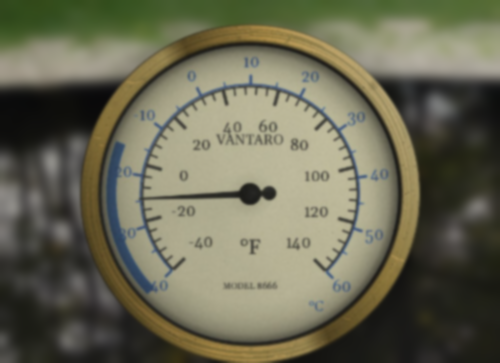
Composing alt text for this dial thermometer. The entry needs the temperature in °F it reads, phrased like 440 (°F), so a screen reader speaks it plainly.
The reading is -12 (°F)
